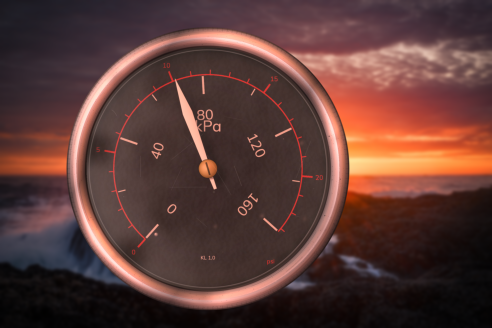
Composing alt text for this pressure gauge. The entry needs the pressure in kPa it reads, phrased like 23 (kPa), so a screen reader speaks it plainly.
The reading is 70 (kPa)
